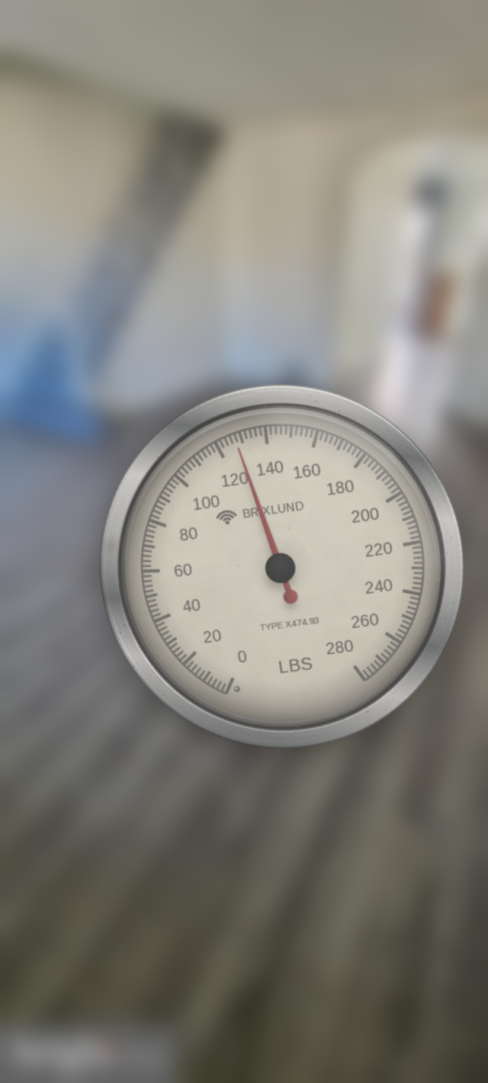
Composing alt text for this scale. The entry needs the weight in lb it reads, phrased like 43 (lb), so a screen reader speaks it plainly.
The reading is 128 (lb)
